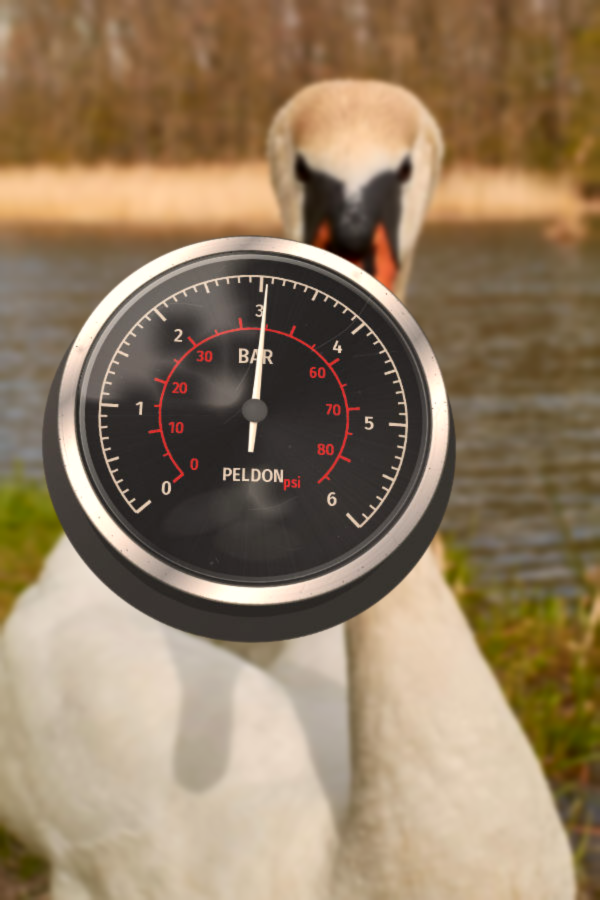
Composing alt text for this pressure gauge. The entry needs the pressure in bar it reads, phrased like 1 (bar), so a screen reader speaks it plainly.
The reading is 3.05 (bar)
